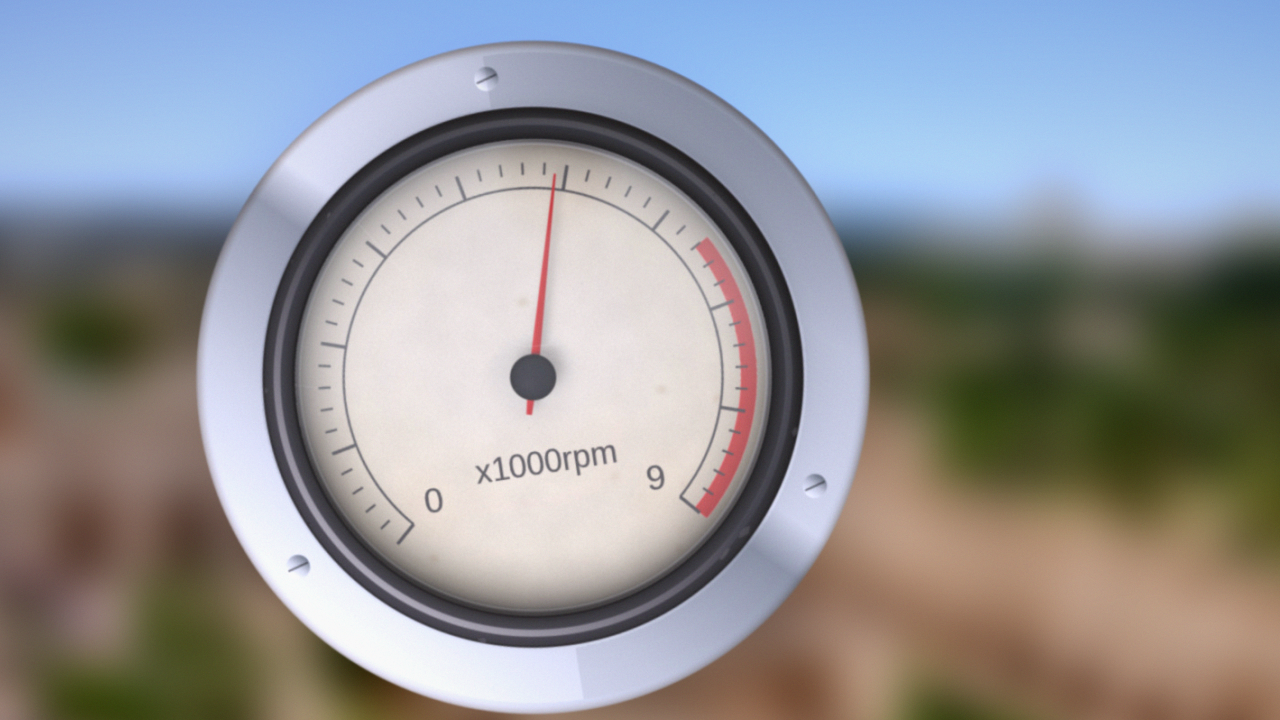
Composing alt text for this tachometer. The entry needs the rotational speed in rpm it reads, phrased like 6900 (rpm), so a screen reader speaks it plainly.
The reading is 4900 (rpm)
